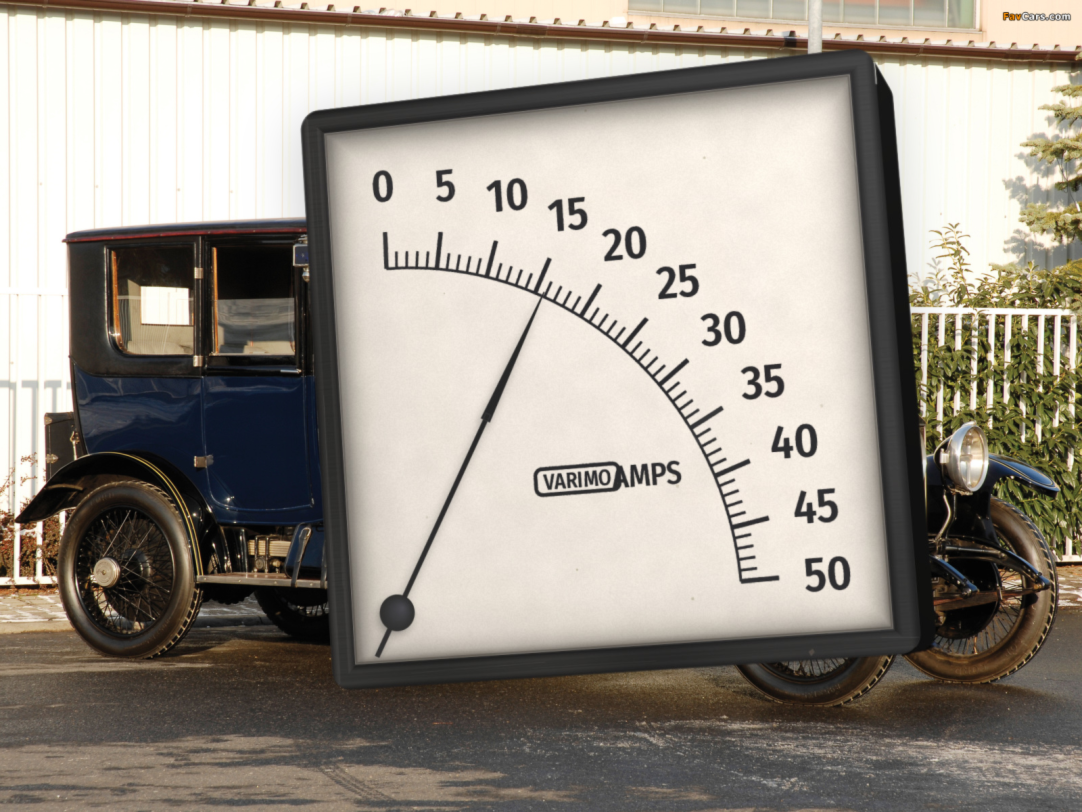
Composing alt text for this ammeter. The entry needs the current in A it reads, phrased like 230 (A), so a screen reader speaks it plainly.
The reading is 16 (A)
